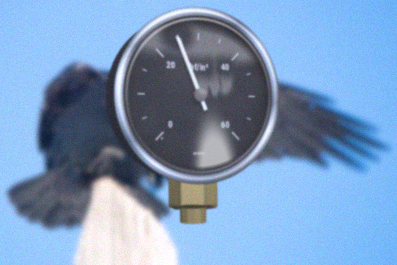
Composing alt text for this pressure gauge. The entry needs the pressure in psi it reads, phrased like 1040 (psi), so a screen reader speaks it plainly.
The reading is 25 (psi)
